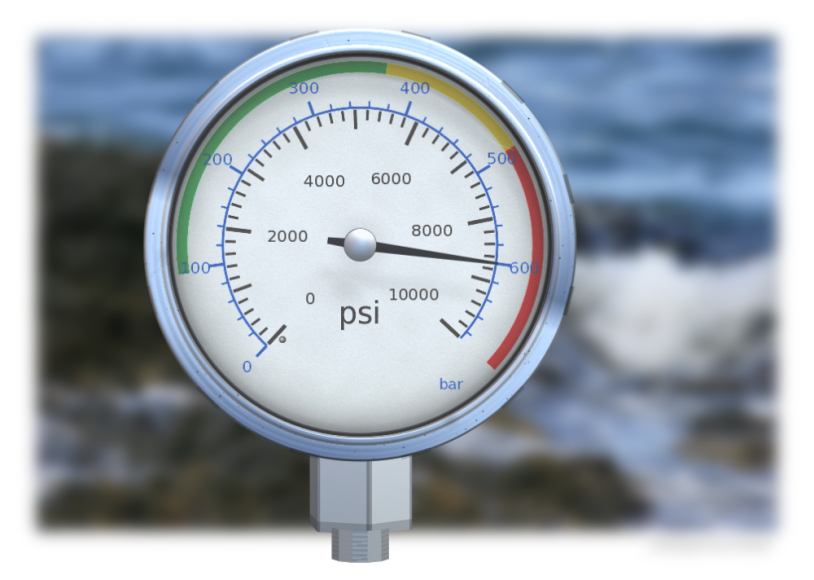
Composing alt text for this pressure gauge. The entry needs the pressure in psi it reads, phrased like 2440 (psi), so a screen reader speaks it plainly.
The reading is 8700 (psi)
